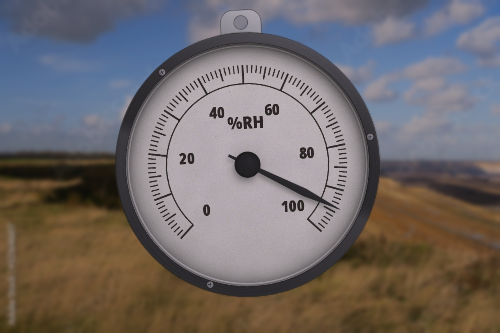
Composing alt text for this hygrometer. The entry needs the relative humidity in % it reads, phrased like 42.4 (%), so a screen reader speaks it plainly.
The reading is 94 (%)
